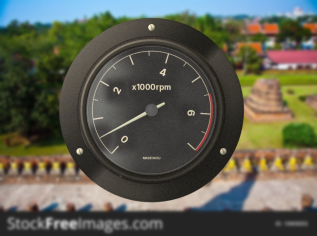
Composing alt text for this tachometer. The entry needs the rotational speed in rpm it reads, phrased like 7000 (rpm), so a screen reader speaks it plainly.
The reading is 500 (rpm)
